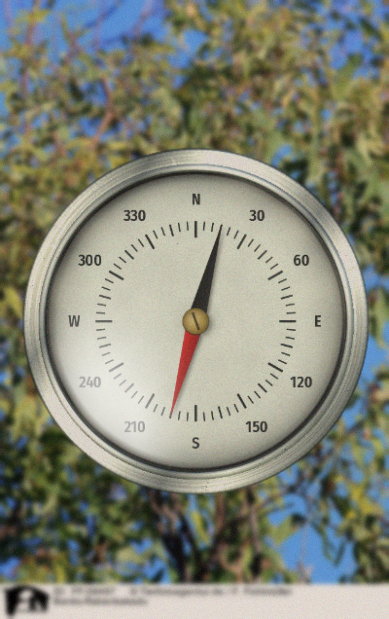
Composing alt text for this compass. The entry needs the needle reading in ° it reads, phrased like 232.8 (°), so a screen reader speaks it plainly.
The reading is 195 (°)
